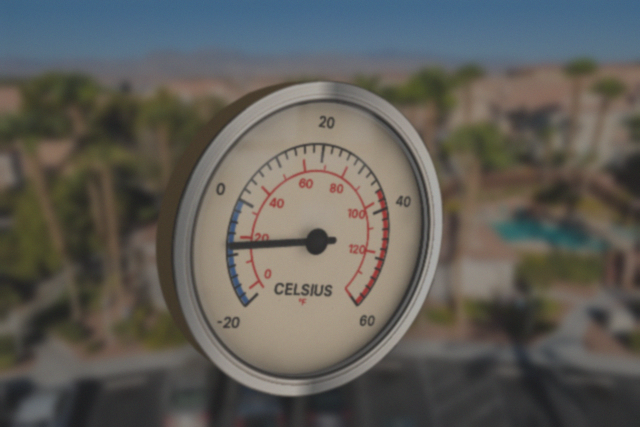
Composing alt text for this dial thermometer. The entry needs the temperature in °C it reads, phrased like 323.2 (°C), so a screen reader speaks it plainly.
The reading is -8 (°C)
